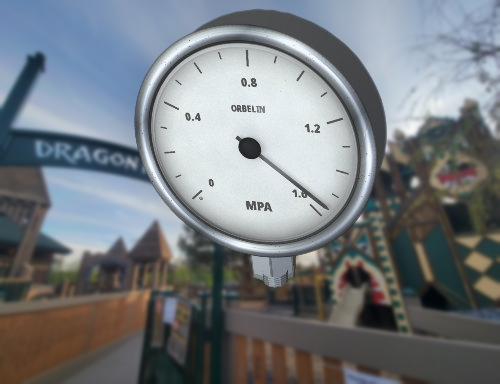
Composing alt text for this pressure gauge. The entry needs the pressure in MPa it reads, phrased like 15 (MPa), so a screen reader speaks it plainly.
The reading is 1.55 (MPa)
